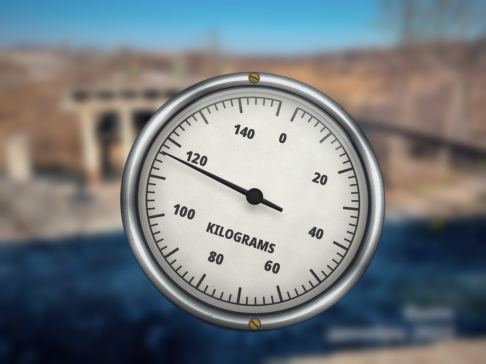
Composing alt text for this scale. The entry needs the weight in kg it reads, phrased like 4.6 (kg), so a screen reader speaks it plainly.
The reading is 116 (kg)
